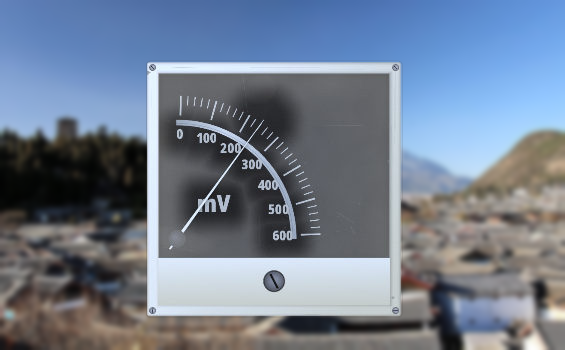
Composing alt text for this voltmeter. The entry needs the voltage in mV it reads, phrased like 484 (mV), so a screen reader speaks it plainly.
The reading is 240 (mV)
